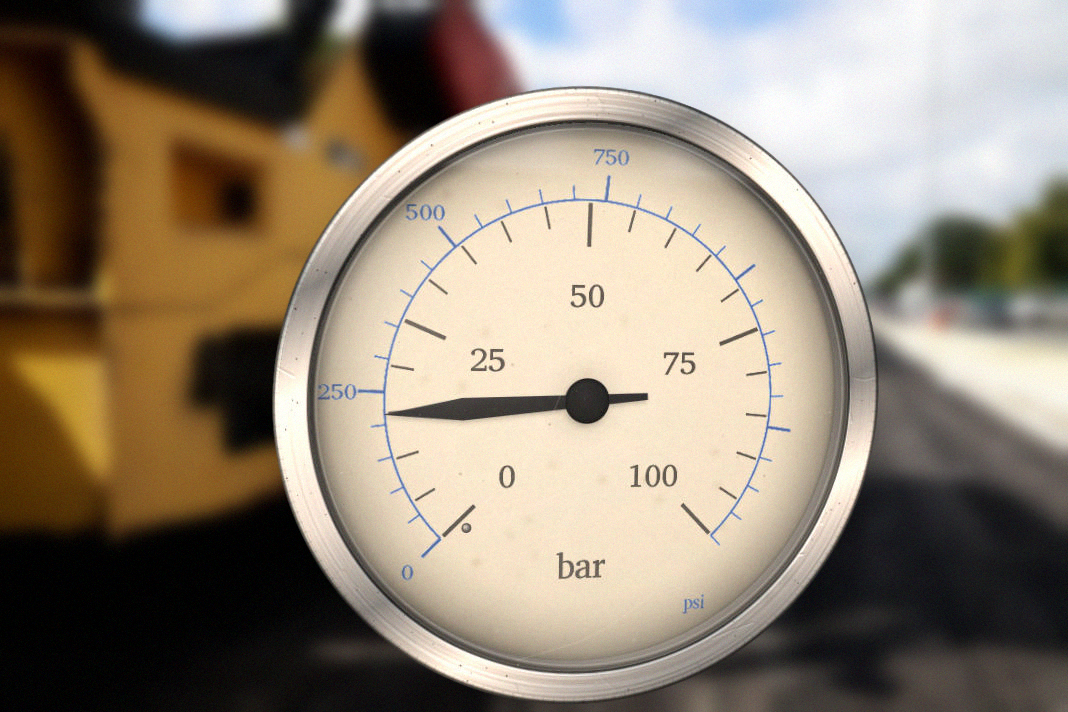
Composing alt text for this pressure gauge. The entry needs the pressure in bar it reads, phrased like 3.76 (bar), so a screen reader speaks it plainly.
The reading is 15 (bar)
